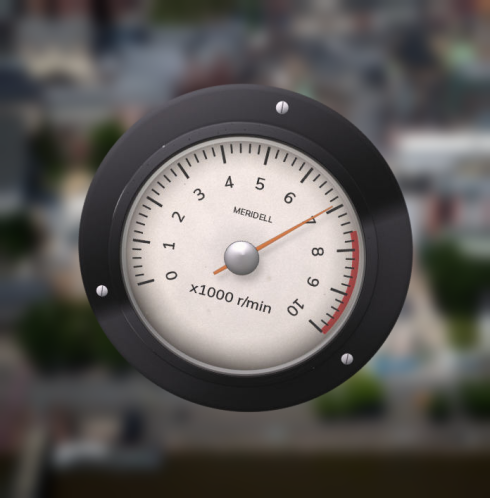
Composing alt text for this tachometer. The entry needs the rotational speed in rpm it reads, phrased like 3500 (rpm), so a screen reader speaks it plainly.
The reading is 6900 (rpm)
